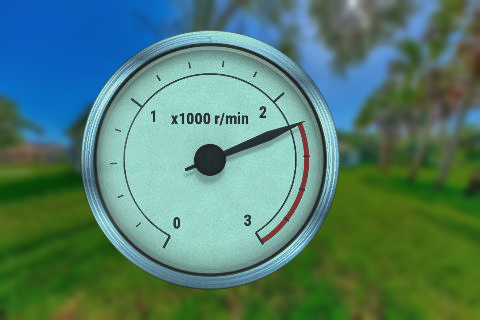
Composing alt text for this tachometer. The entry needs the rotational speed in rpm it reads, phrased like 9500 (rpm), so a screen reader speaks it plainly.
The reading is 2200 (rpm)
